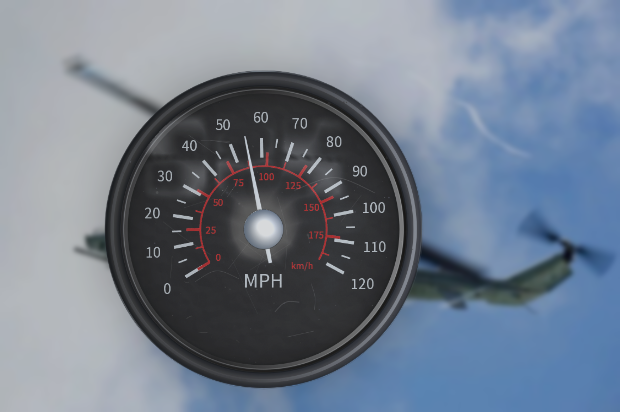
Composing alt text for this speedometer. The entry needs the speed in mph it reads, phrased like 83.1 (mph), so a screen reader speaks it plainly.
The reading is 55 (mph)
